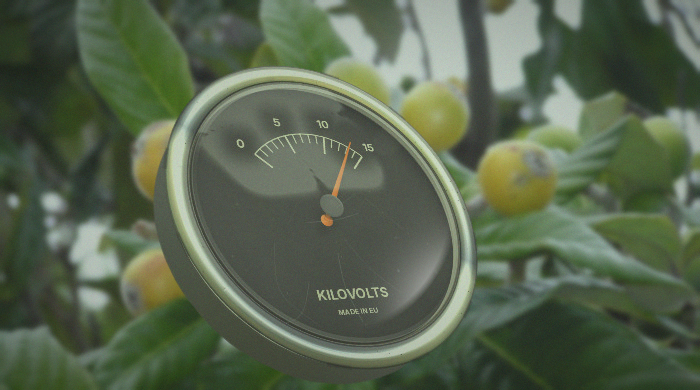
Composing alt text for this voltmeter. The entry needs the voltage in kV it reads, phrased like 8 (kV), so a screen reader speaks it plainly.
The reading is 13 (kV)
